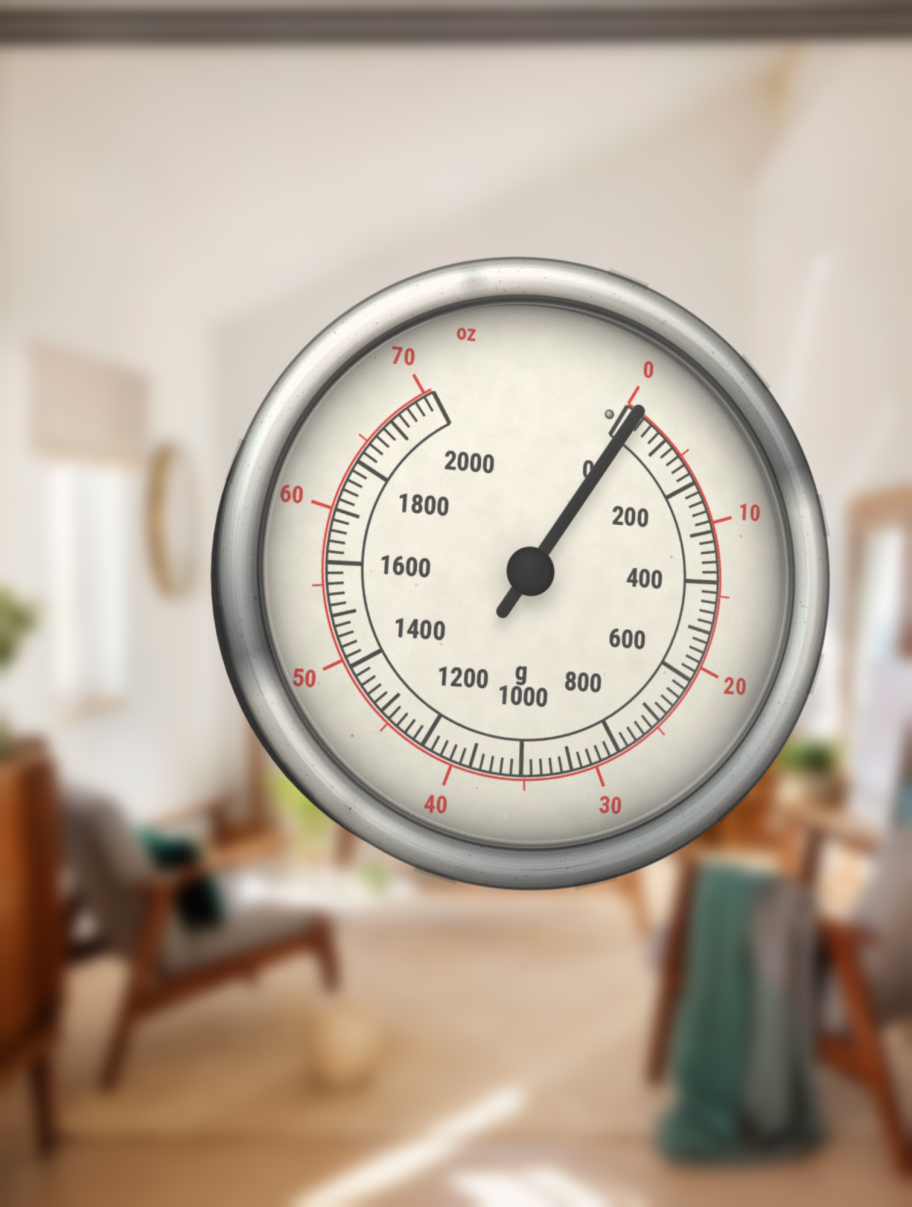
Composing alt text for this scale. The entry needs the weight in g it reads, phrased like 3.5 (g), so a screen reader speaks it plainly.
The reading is 20 (g)
